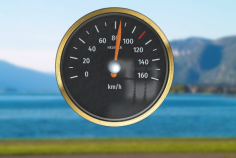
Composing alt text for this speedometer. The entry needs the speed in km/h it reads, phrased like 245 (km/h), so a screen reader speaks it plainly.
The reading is 85 (km/h)
